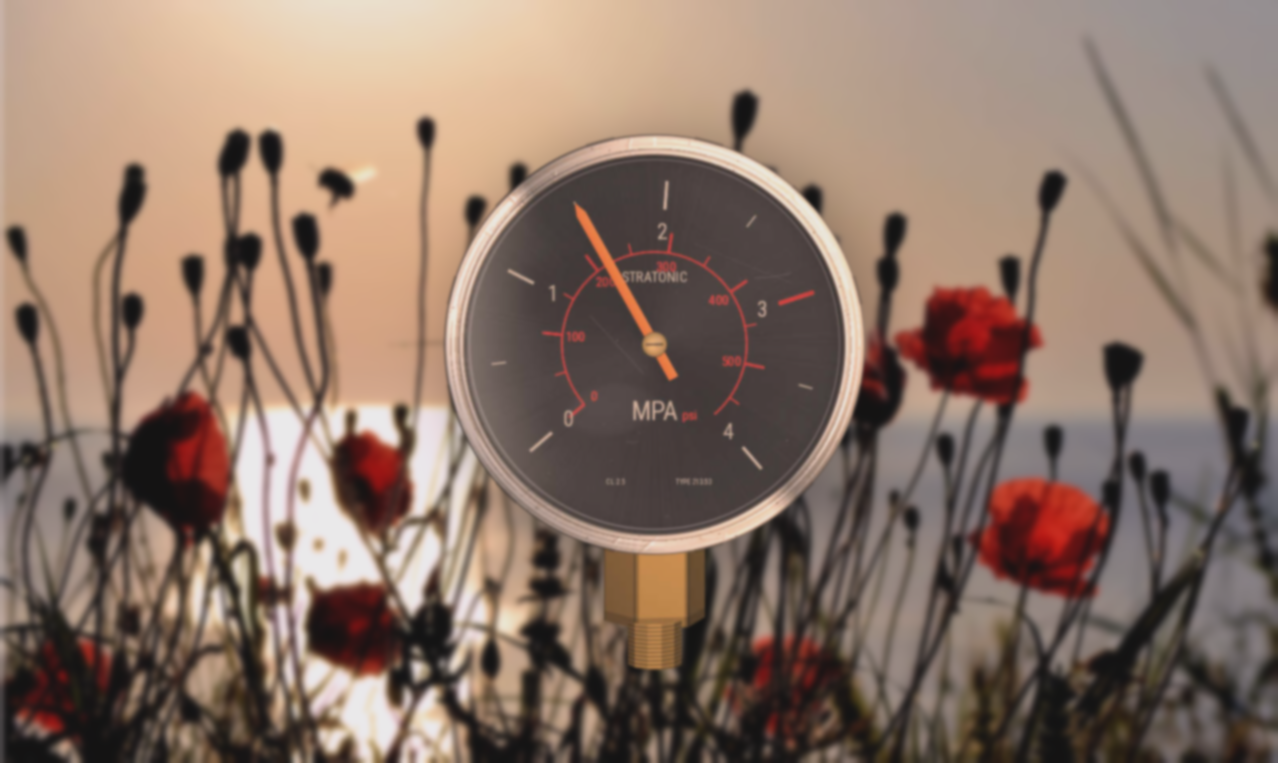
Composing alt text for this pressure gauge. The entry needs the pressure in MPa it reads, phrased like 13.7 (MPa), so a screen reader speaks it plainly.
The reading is 1.5 (MPa)
